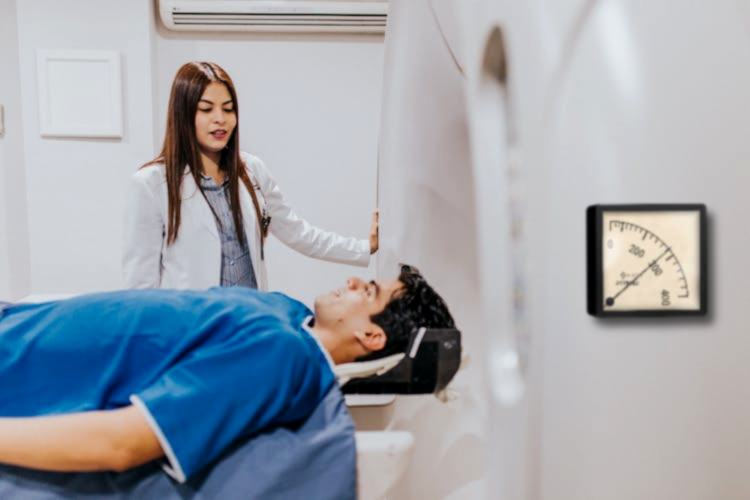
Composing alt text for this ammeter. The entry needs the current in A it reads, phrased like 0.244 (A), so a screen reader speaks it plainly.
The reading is 280 (A)
